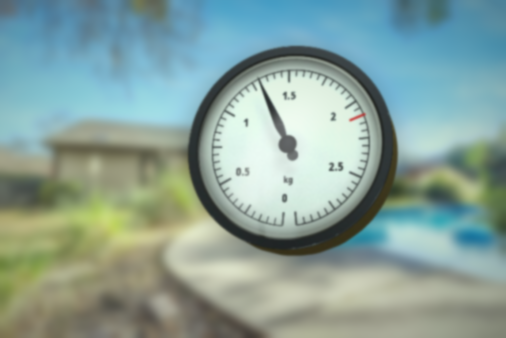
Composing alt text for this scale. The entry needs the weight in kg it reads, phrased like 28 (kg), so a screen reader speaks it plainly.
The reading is 1.3 (kg)
